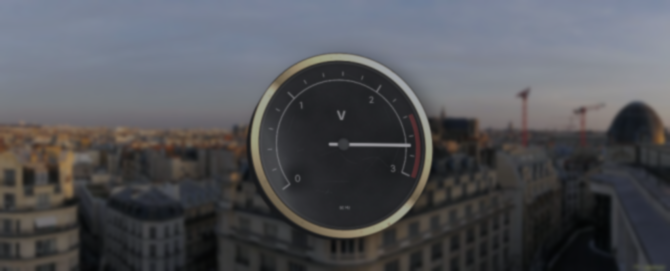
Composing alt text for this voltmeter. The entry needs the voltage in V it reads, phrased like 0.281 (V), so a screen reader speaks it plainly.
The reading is 2.7 (V)
